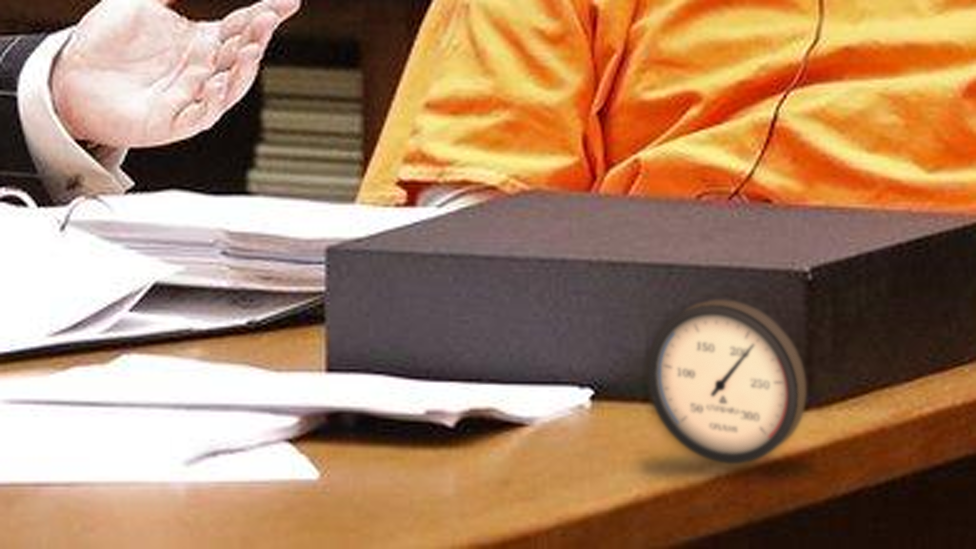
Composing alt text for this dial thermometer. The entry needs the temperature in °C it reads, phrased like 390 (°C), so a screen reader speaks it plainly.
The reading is 210 (°C)
